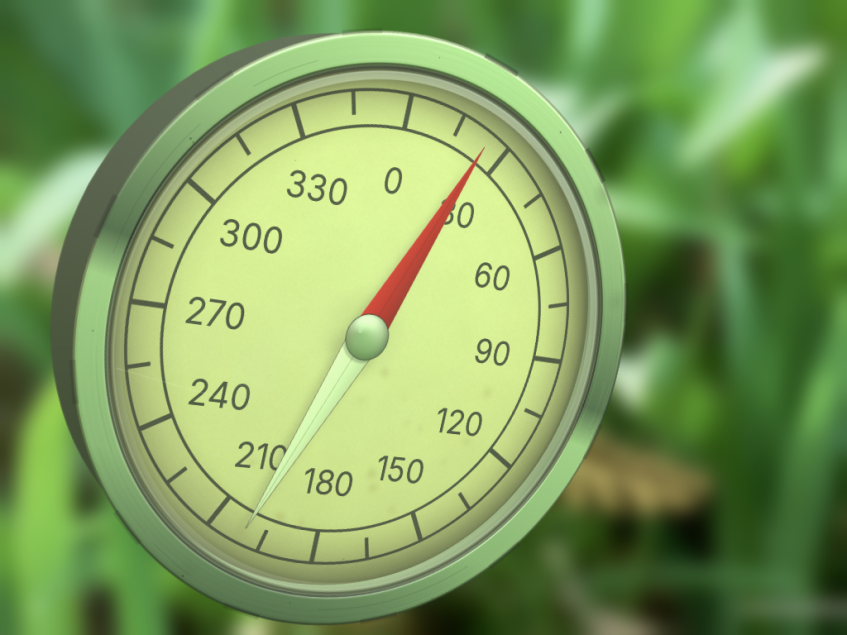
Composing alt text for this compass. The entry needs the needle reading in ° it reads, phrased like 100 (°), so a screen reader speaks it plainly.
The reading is 22.5 (°)
